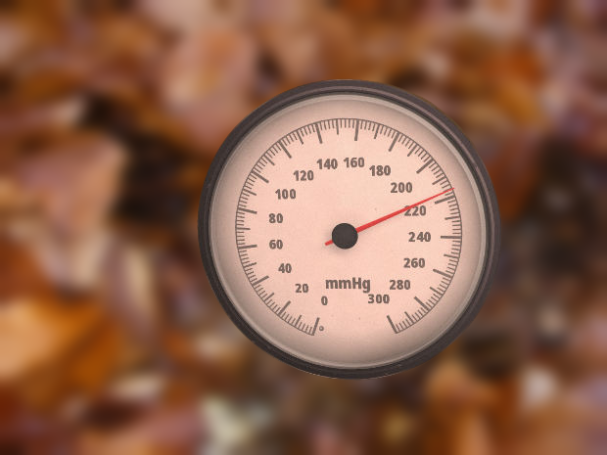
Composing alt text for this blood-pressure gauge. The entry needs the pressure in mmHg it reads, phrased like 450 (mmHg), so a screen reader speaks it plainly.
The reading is 216 (mmHg)
